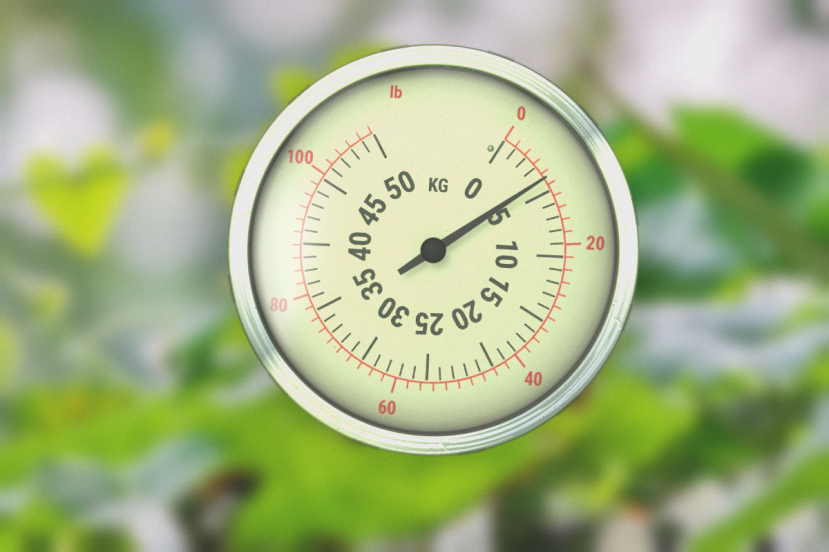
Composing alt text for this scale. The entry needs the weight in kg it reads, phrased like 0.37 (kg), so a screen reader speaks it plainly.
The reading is 4 (kg)
